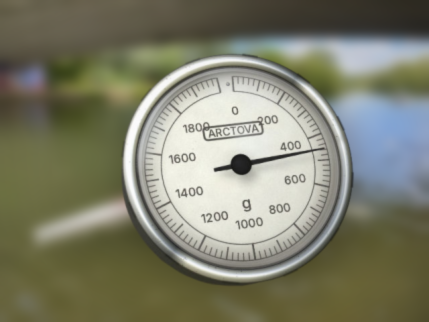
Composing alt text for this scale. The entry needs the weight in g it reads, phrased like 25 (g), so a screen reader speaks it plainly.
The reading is 460 (g)
